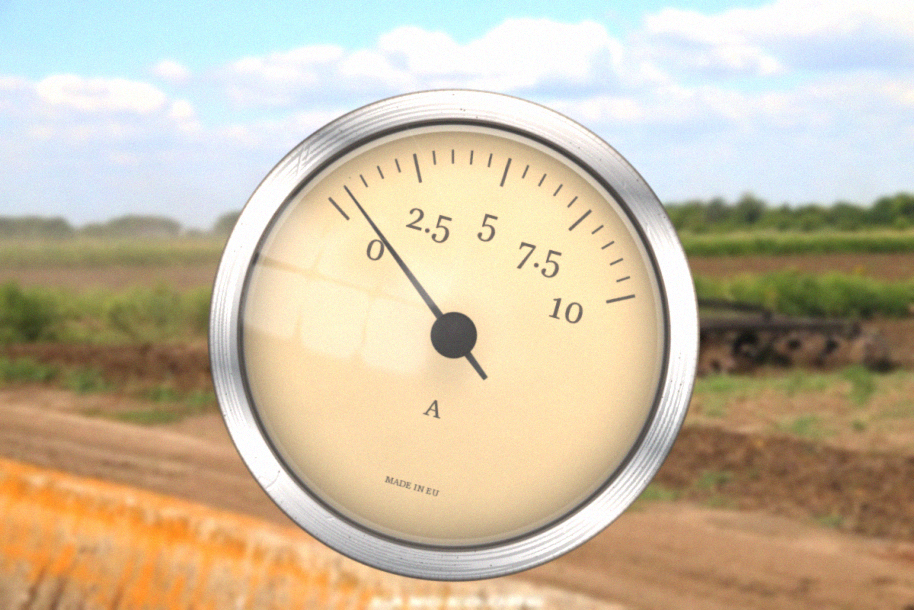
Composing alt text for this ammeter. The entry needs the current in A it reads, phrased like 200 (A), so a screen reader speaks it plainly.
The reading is 0.5 (A)
